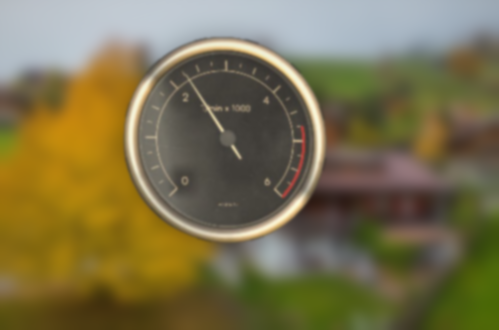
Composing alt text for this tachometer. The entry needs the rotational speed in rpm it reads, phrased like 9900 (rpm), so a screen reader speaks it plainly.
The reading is 2250 (rpm)
